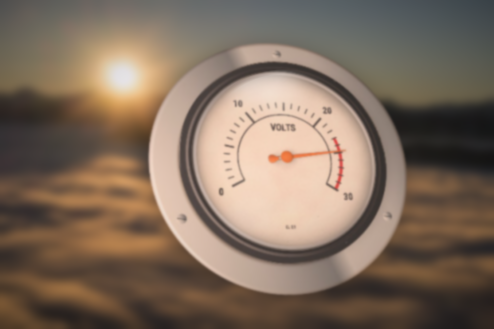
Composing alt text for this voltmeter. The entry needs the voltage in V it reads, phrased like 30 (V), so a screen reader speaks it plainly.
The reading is 25 (V)
